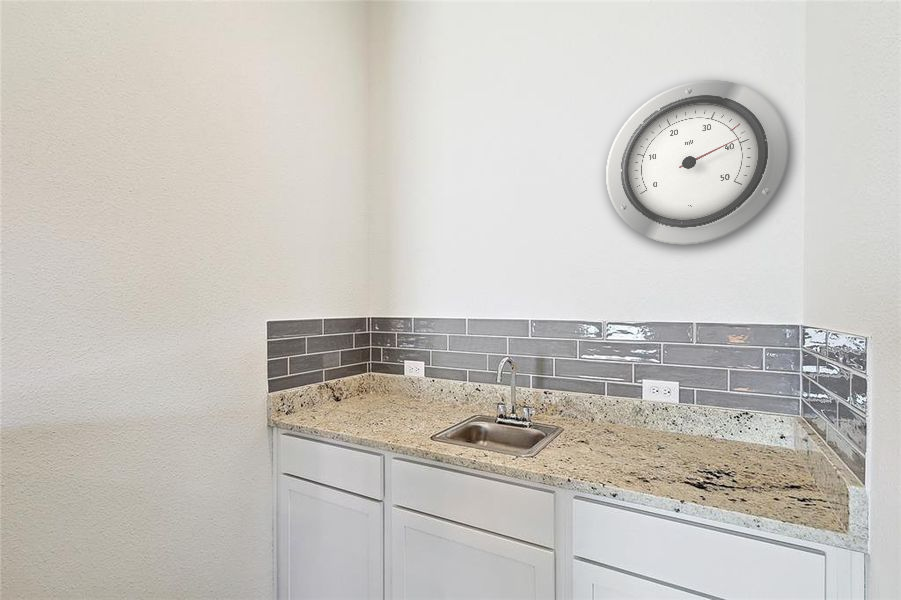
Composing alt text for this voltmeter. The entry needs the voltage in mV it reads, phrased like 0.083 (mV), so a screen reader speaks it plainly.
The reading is 39 (mV)
